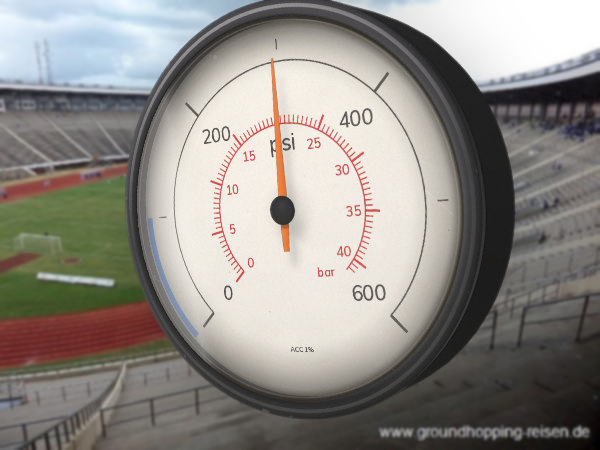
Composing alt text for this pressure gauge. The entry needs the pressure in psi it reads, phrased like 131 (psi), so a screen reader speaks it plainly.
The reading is 300 (psi)
